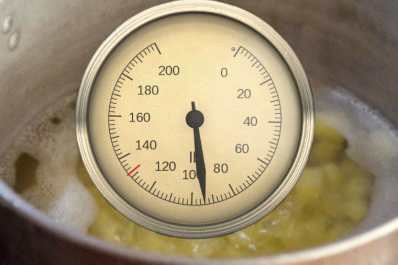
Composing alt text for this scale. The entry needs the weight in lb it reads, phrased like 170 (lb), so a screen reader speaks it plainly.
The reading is 94 (lb)
